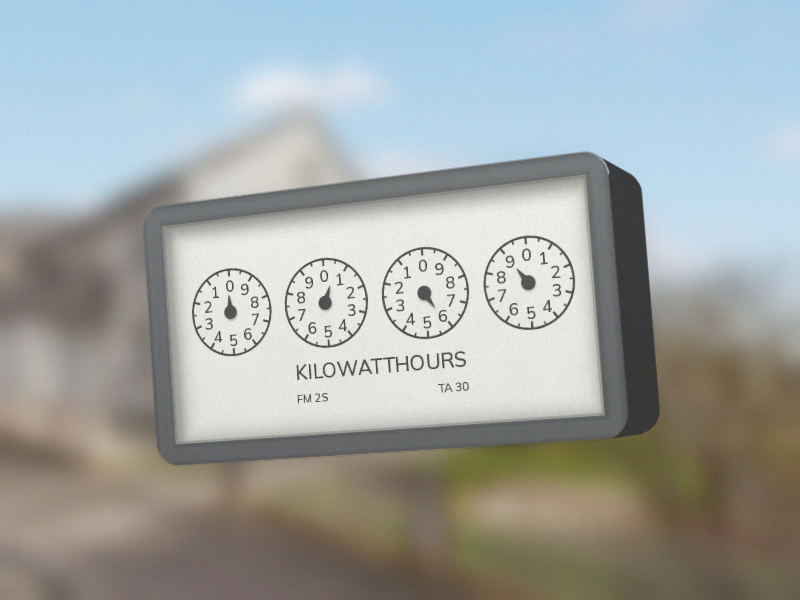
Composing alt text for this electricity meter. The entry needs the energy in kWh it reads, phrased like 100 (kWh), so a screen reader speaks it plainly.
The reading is 59 (kWh)
